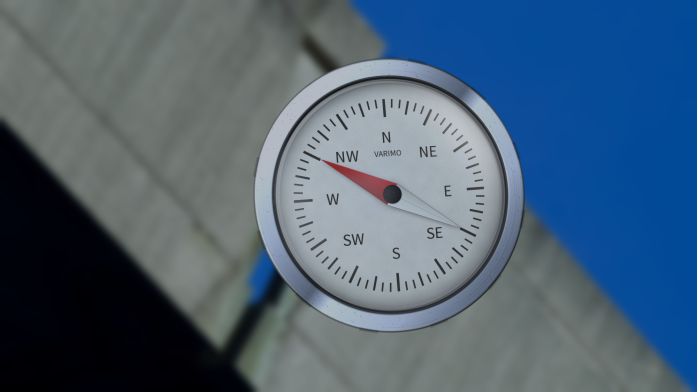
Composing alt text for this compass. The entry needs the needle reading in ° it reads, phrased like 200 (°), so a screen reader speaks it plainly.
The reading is 300 (°)
